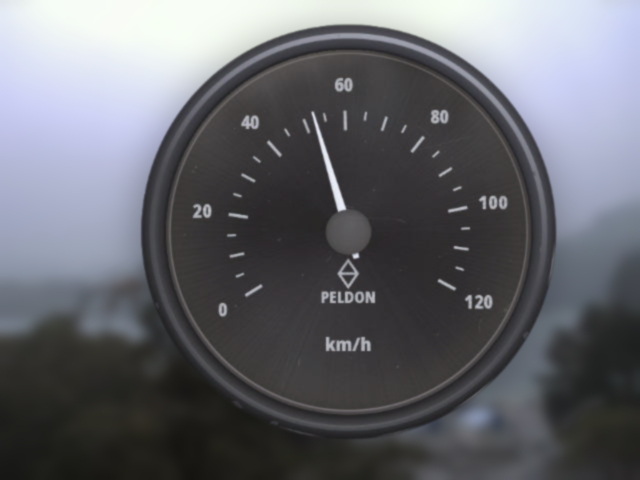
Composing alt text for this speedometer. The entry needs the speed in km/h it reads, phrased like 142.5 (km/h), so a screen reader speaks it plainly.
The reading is 52.5 (km/h)
